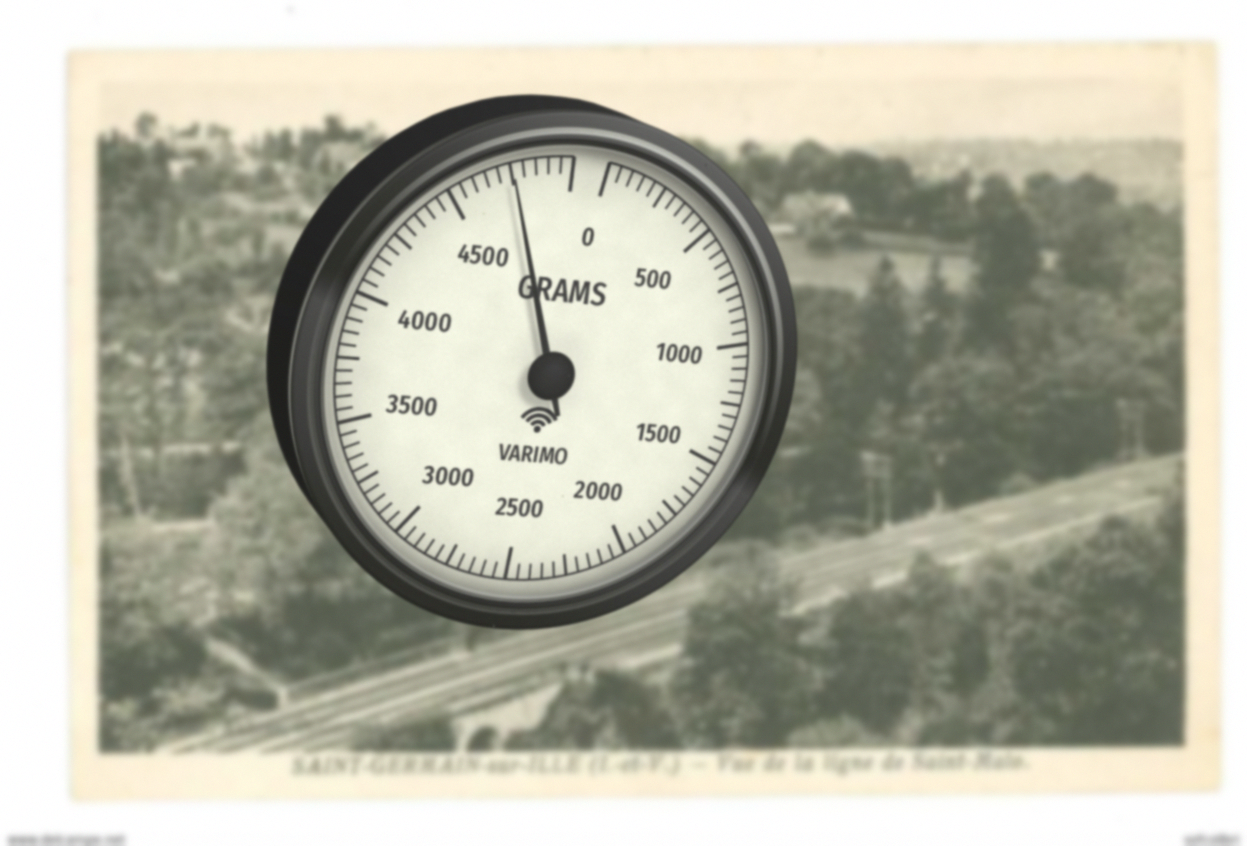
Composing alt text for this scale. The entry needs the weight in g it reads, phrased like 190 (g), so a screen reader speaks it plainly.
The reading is 4750 (g)
